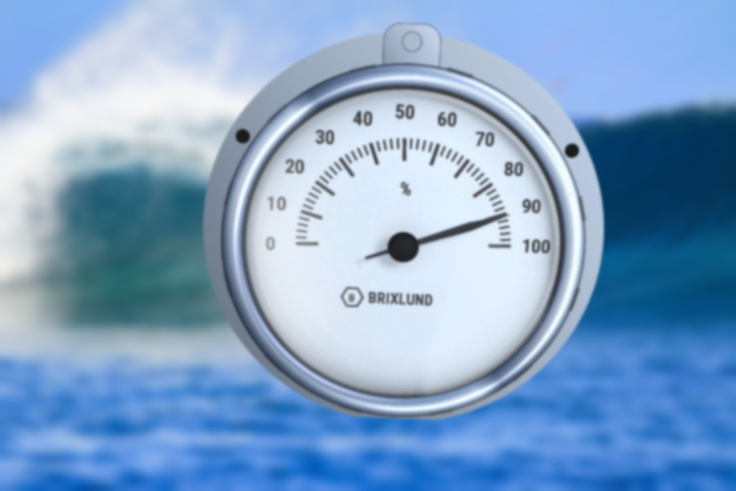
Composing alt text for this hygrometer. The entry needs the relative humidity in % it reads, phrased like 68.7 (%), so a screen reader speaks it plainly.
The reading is 90 (%)
